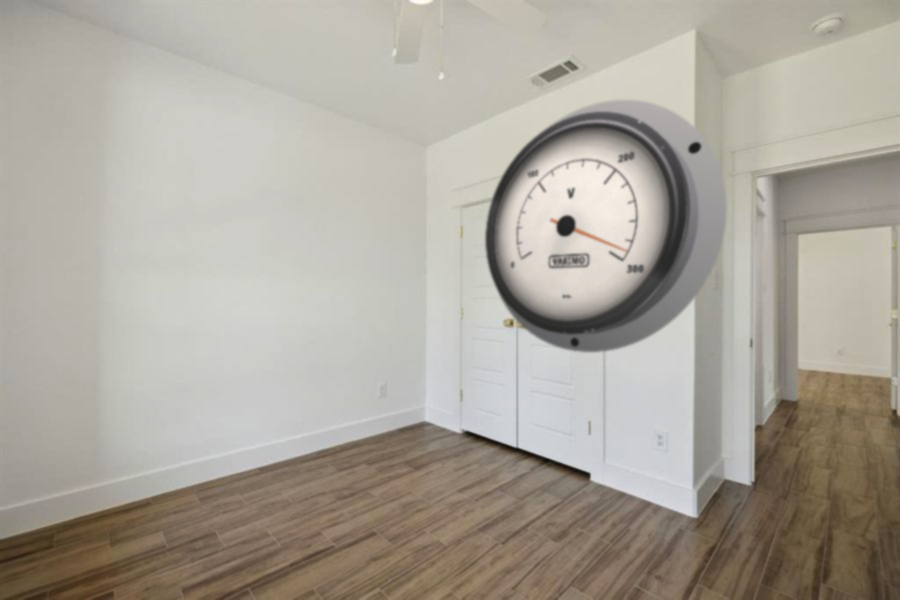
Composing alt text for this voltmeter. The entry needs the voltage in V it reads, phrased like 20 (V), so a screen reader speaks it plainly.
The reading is 290 (V)
